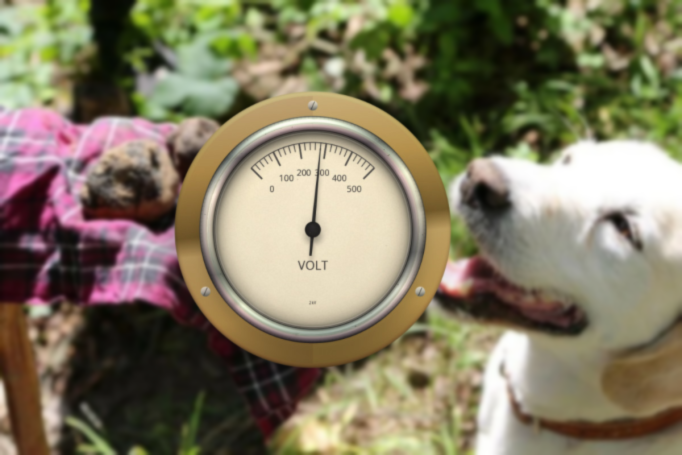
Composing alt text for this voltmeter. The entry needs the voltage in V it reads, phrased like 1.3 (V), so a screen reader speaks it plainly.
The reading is 280 (V)
